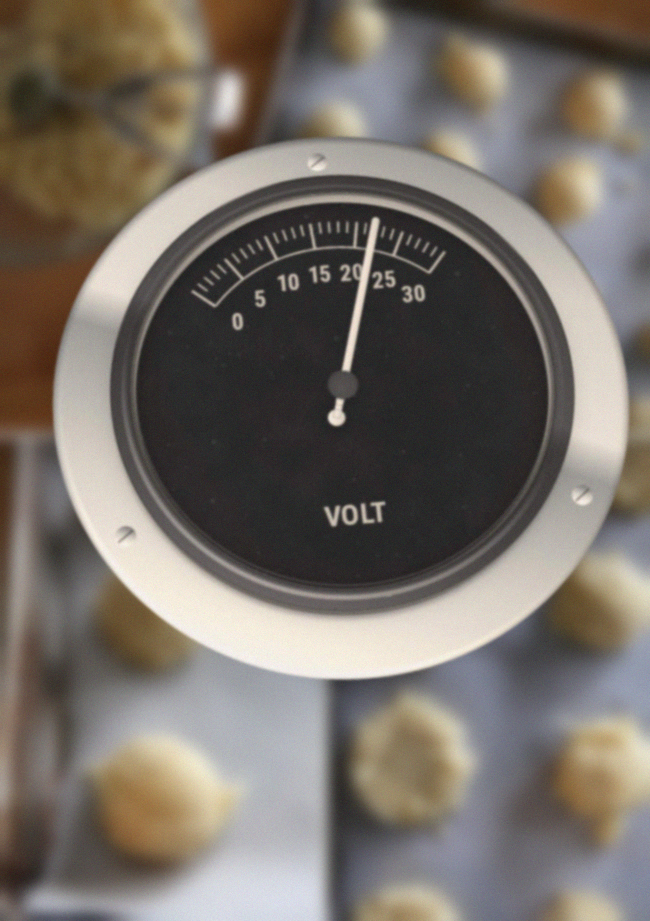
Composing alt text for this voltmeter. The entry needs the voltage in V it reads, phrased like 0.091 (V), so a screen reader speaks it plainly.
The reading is 22 (V)
